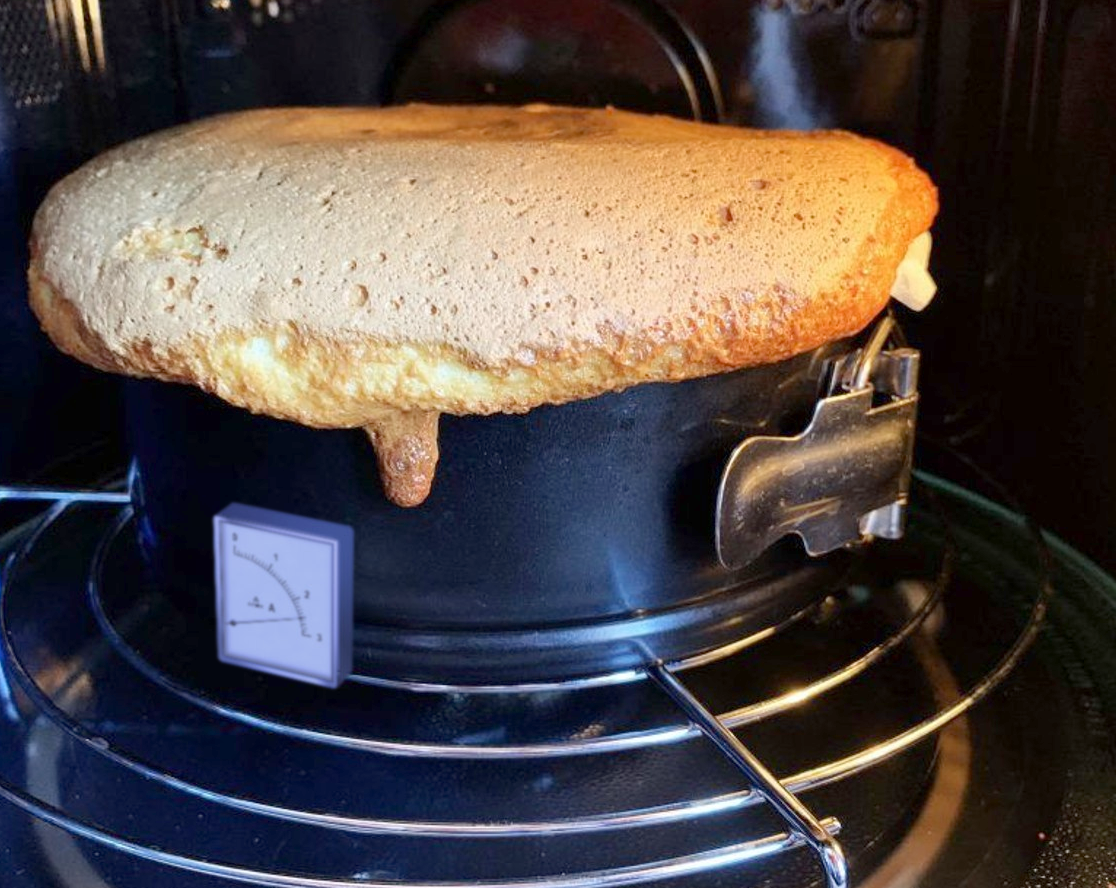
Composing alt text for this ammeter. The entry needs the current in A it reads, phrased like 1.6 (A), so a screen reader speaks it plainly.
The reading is 2.5 (A)
